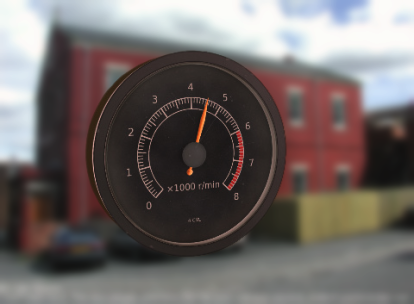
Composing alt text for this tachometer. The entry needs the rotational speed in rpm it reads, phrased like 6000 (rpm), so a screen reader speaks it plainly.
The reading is 4500 (rpm)
